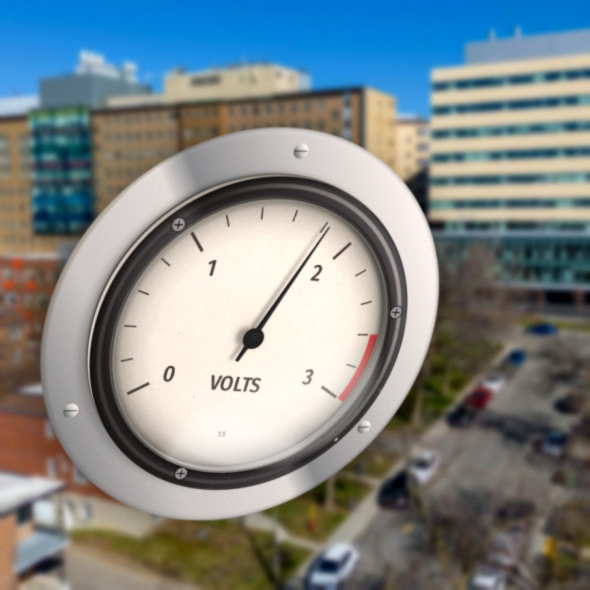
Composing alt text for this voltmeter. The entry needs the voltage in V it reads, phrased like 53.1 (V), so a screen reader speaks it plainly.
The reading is 1.8 (V)
